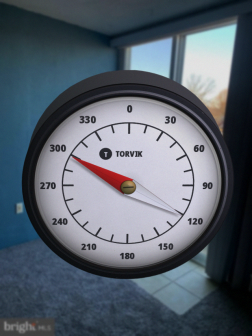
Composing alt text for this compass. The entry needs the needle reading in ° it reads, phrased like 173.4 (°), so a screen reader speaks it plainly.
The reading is 300 (°)
